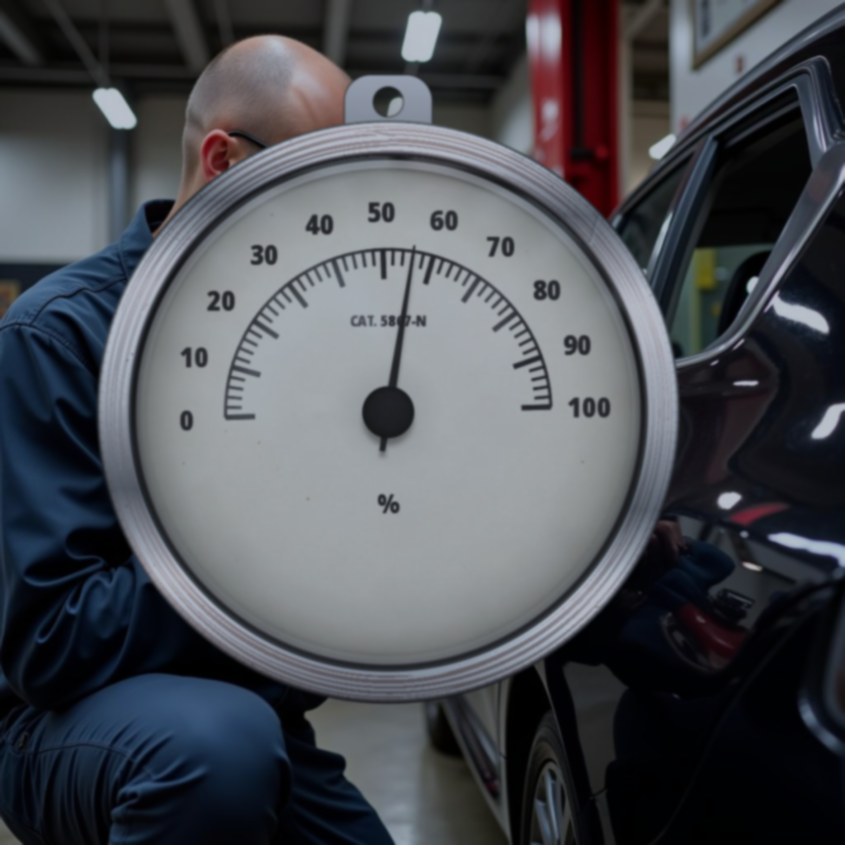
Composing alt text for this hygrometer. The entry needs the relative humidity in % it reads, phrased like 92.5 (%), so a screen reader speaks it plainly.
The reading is 56 (%)
